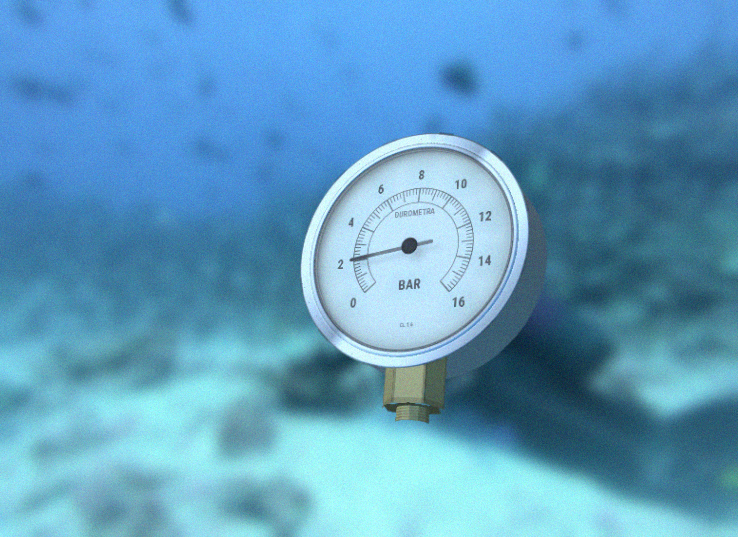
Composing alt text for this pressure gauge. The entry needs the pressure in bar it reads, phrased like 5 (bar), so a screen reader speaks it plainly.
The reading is 2 (bar)
